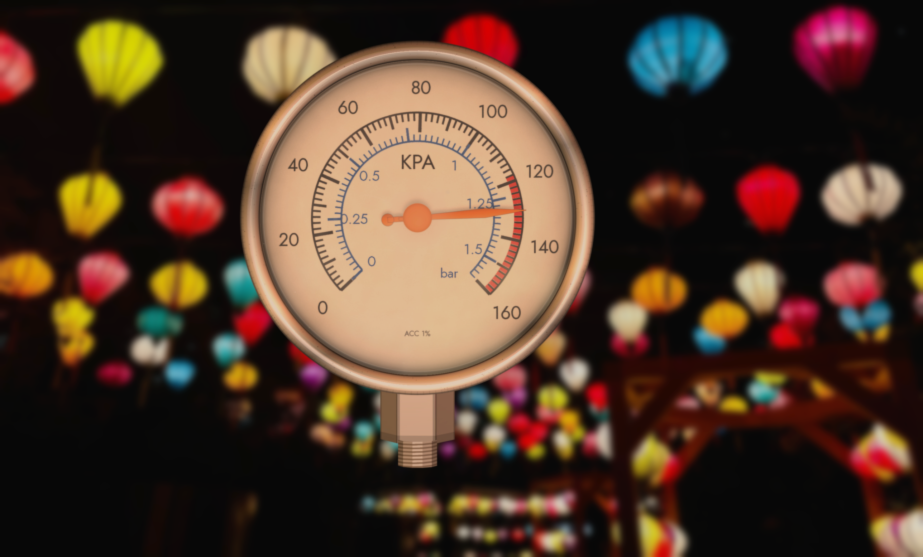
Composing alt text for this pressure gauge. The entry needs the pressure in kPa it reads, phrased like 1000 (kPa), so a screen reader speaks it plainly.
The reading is 130 (kPa)
